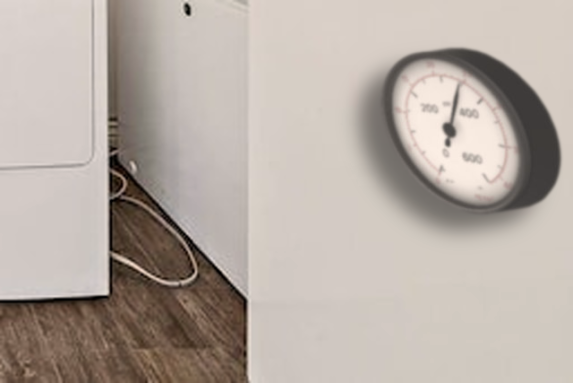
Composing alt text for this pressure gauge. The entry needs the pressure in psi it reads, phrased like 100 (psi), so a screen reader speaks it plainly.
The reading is 350 (psi)
